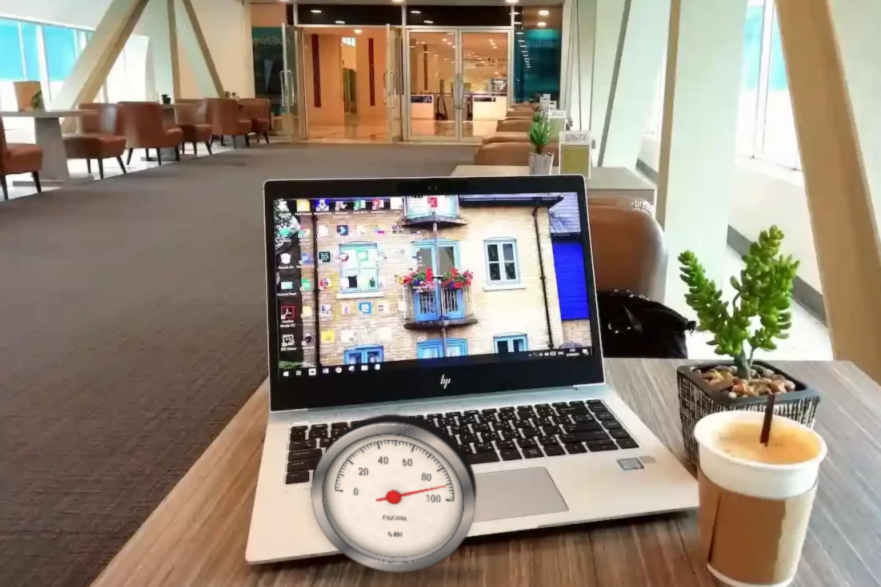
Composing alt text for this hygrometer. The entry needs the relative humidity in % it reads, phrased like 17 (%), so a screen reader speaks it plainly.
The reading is 90 (%)
